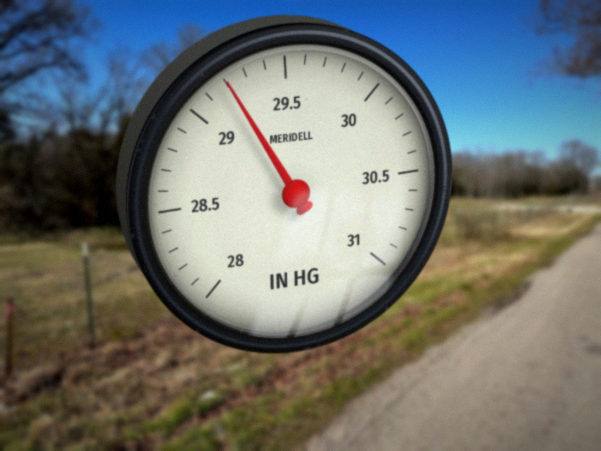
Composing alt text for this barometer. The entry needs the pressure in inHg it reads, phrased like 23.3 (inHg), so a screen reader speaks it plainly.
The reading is 29.2 (inHg)
